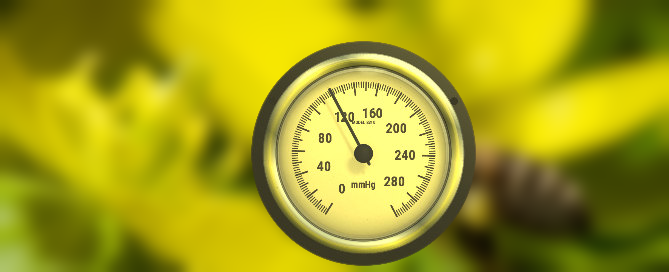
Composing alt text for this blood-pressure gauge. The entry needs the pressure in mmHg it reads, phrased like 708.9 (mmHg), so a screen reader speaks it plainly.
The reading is 120 (mmHg)
